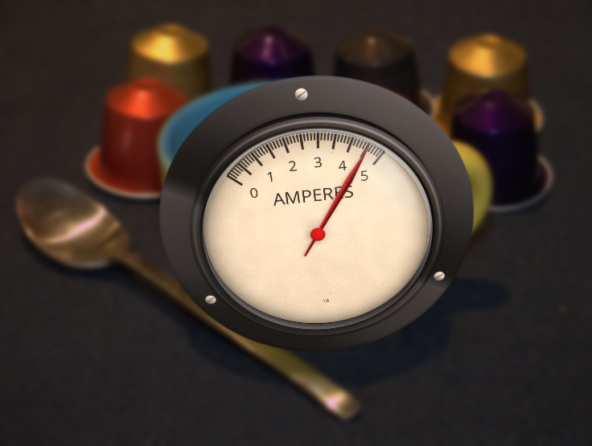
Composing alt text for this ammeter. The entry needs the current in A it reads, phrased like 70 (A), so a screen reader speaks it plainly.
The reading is 4.5 (A)
